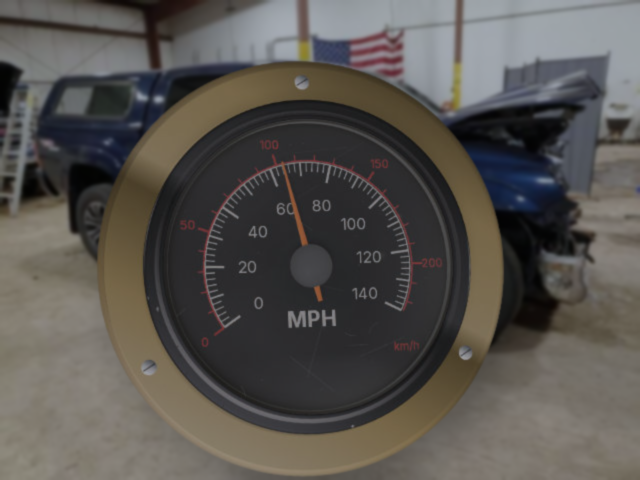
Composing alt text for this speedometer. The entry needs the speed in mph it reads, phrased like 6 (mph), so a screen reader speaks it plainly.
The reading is 64 (mph)
